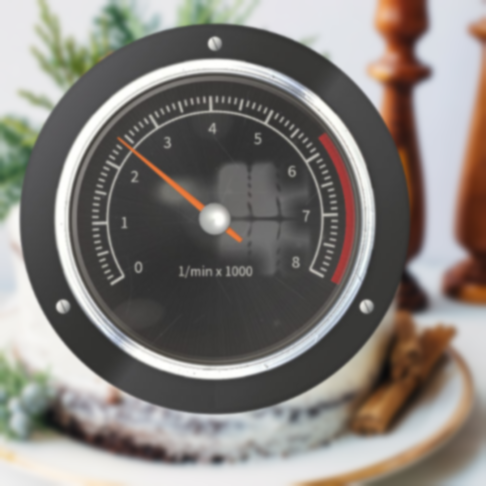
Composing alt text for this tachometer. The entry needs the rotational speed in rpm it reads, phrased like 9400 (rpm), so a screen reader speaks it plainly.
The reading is 2400 (rpm)
